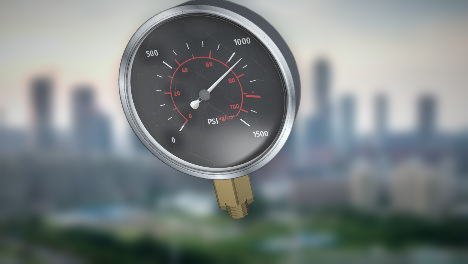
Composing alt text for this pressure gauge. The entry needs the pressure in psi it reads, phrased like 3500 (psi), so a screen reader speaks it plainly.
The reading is 1050 (psi)
